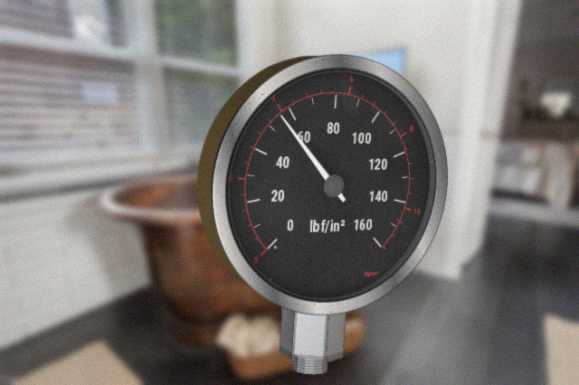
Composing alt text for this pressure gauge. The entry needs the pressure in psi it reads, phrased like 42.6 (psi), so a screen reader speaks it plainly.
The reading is 55 (psi)
